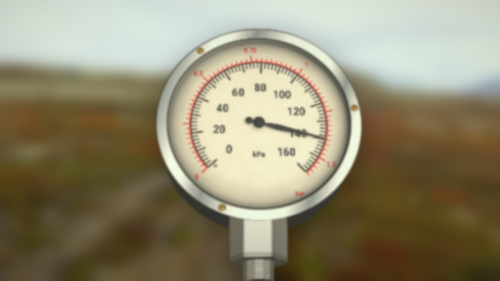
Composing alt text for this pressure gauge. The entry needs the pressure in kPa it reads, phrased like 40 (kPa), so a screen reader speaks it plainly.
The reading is 140 (kPa)
